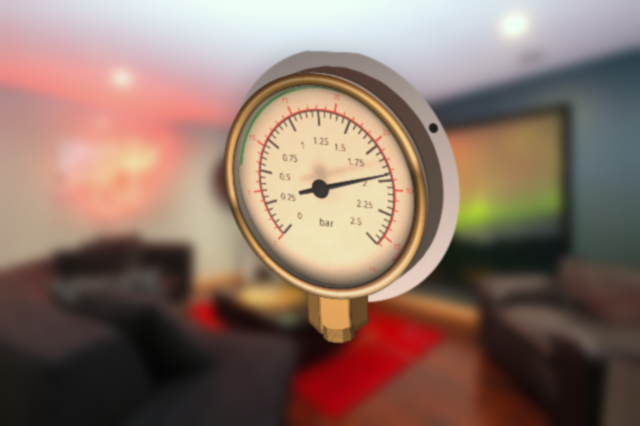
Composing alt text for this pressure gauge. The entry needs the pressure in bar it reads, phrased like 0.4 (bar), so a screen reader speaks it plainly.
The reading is 1.95 (bar)
